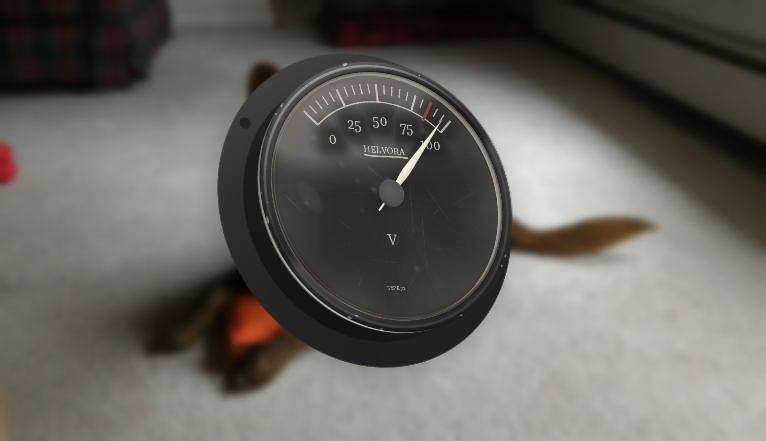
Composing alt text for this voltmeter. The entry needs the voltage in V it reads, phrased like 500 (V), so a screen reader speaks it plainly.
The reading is 95 (V)
